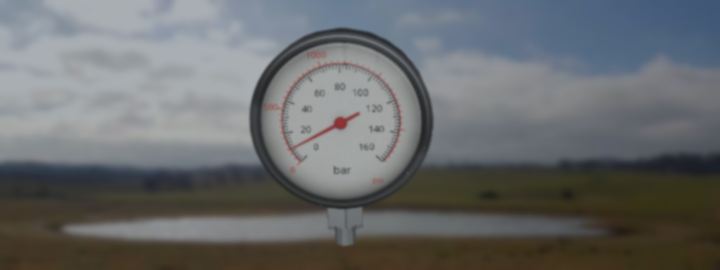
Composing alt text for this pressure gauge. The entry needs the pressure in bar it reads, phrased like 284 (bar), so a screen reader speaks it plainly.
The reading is 10 (bar)
